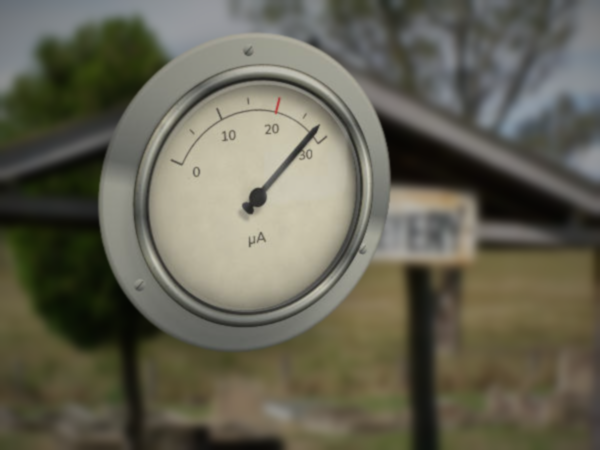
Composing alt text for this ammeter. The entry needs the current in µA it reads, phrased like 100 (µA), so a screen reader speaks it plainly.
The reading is 27.5 (µA)
